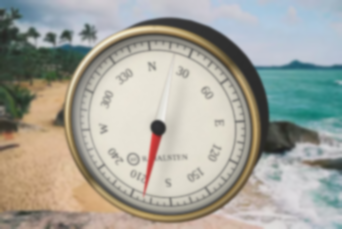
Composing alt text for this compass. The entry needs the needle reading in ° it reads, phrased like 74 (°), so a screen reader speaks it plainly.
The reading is 200 (°)
